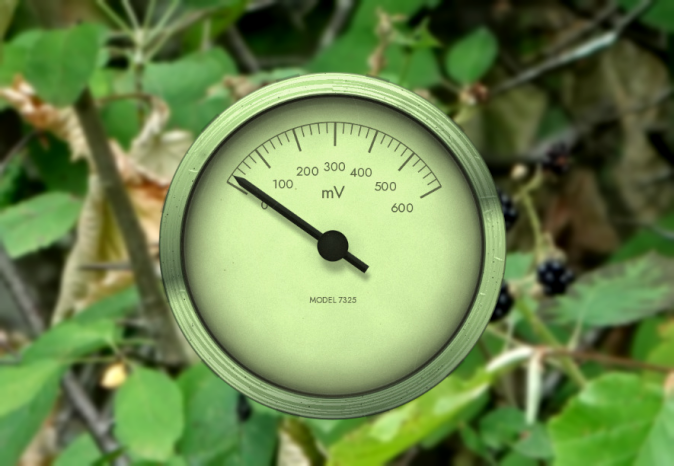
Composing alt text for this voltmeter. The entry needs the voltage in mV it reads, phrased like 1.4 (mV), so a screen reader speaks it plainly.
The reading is 20 (mV)
